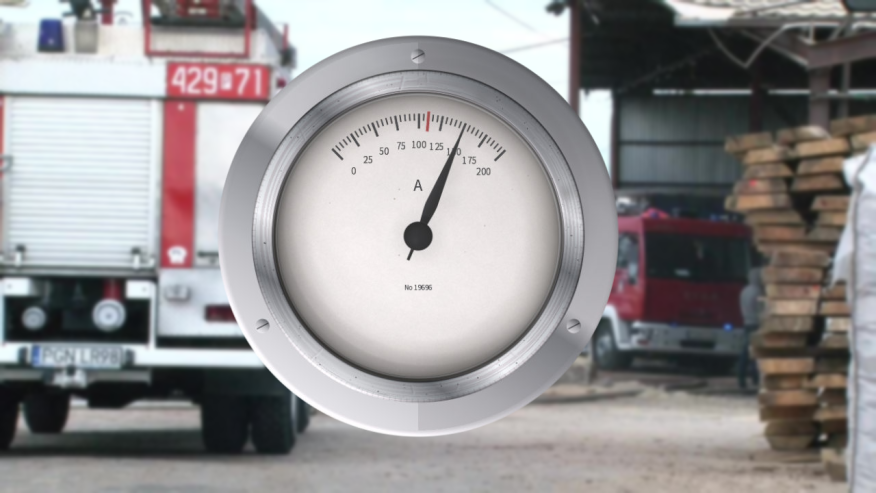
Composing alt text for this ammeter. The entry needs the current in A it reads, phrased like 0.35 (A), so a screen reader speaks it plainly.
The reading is 150 (A)
